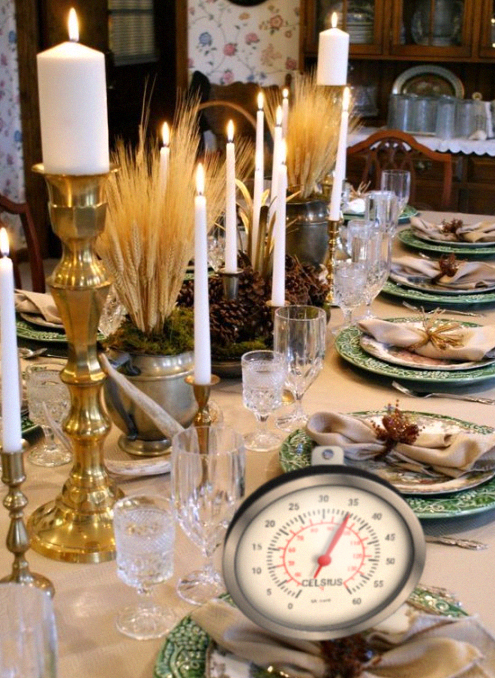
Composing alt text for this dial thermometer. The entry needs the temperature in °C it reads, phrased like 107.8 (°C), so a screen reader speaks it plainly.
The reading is 35 (°C)
